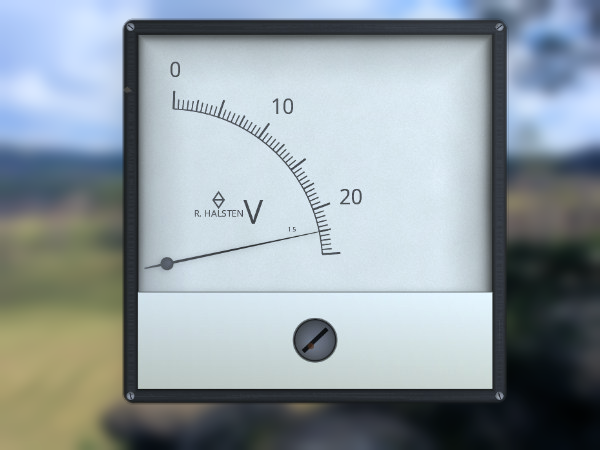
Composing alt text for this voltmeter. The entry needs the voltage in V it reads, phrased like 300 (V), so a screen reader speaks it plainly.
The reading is 22.5 (V)
